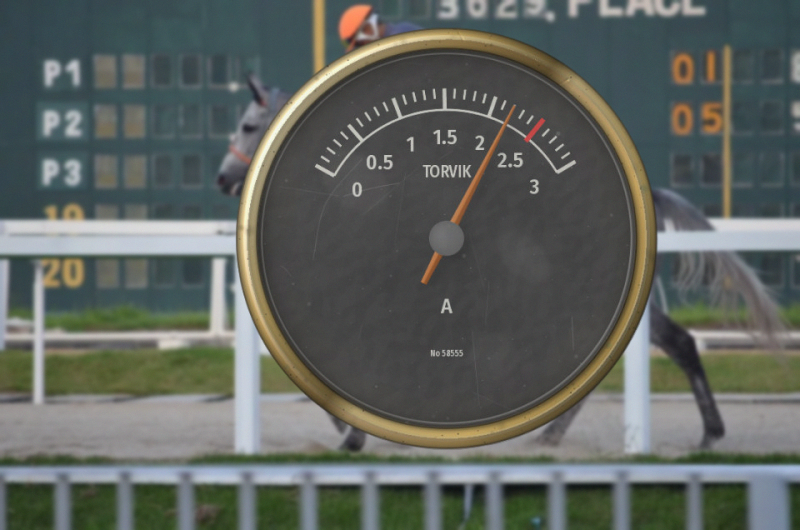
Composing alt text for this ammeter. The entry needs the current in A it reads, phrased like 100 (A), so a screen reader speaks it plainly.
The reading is 2.2 (A)
